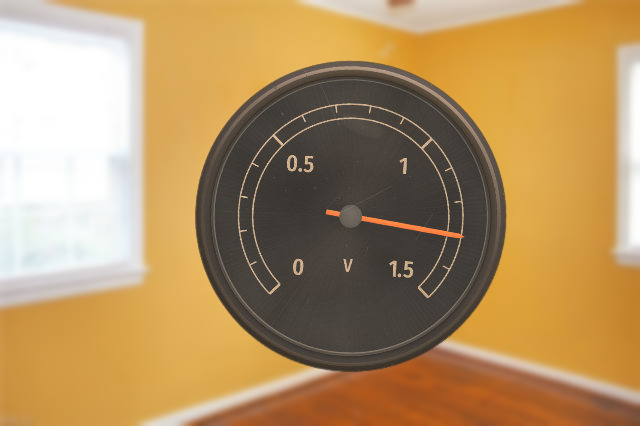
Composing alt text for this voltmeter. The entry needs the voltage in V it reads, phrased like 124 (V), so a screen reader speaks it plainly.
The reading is 1.3 (V)
